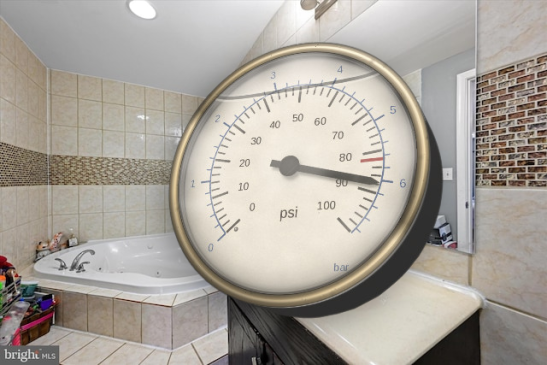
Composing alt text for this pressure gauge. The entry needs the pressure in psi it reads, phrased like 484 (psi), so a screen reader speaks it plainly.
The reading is 88 (psi)
